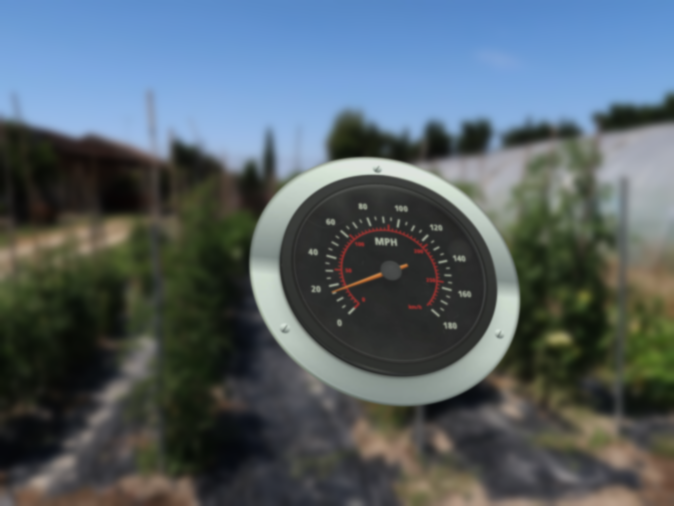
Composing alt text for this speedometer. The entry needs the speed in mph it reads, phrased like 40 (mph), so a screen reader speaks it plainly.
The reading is 15 (mph)
